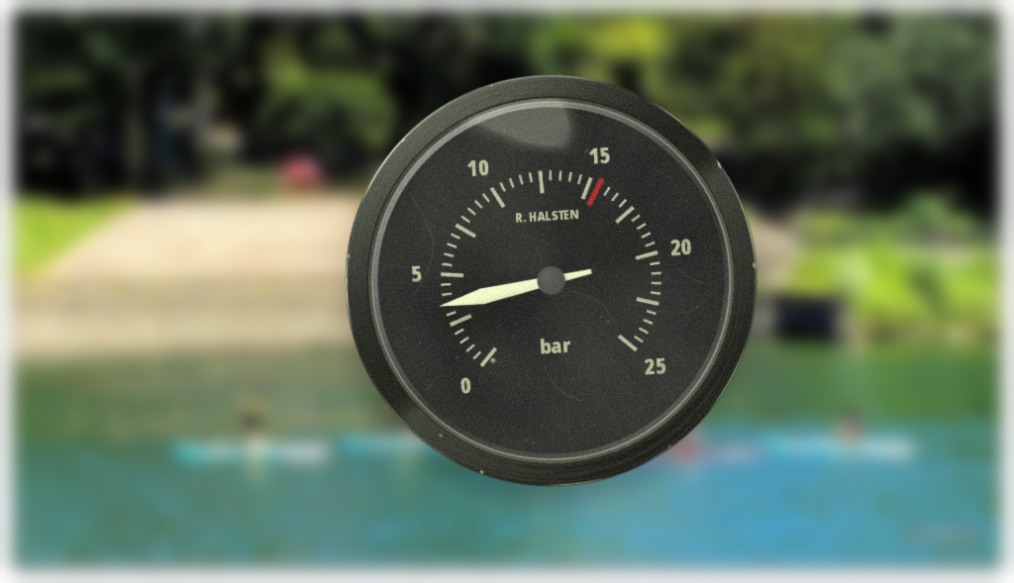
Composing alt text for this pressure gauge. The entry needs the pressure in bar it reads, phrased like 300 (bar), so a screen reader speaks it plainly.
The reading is 3.5 (bar)
